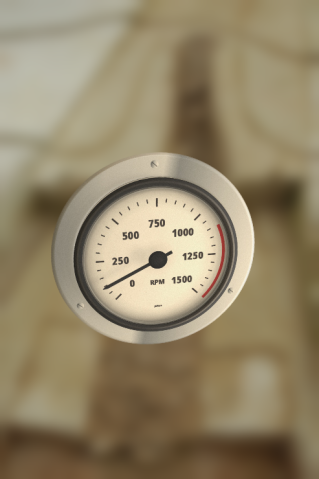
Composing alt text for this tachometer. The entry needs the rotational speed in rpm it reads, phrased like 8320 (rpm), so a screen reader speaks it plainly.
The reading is 100 (rpm)
